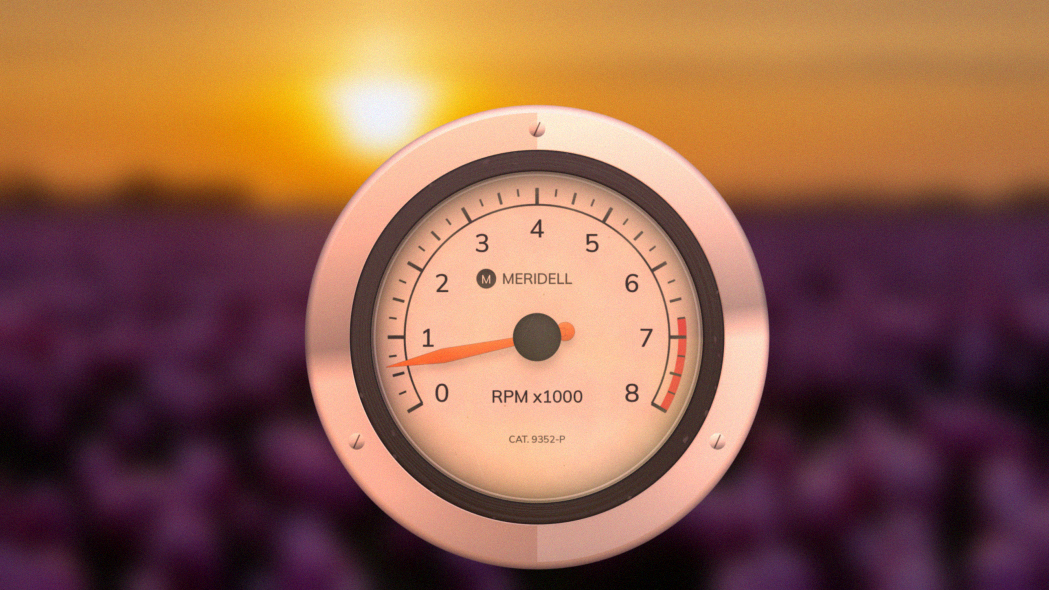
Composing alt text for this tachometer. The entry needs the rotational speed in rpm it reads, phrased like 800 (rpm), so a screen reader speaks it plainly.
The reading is 625 (rpm)
